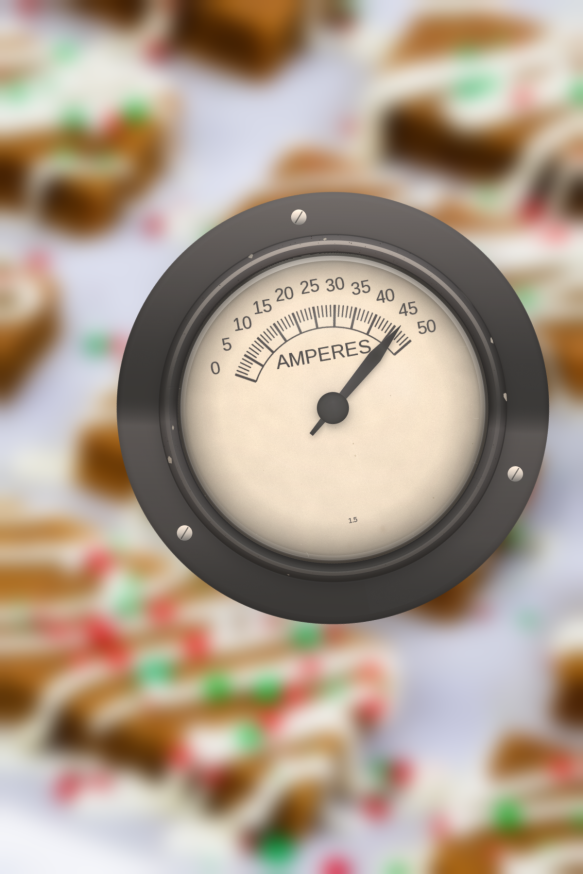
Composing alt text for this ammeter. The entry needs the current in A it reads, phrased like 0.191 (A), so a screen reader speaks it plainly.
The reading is 46 (A)
